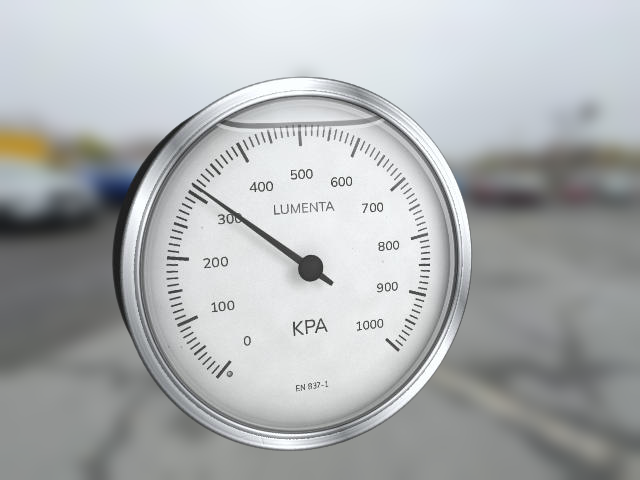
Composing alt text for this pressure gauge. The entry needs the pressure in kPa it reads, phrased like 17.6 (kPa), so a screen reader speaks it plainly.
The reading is 310 (kPa)
